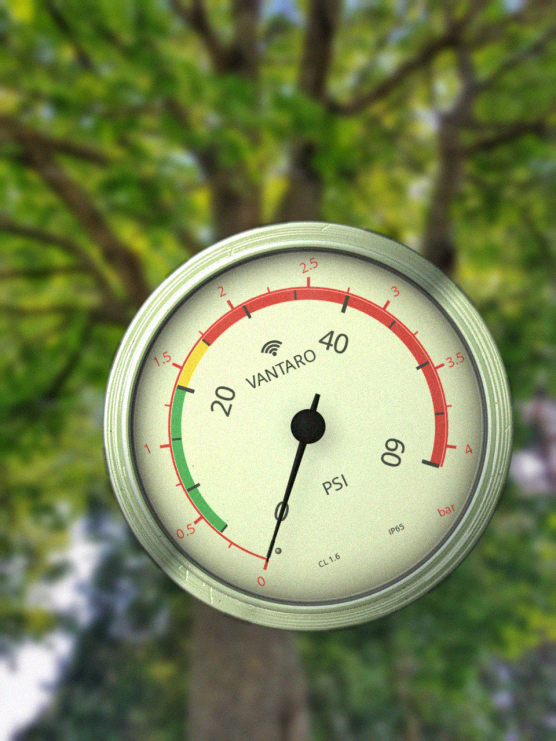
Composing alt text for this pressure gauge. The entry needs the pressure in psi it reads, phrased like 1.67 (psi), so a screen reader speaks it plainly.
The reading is 0 (psi)
